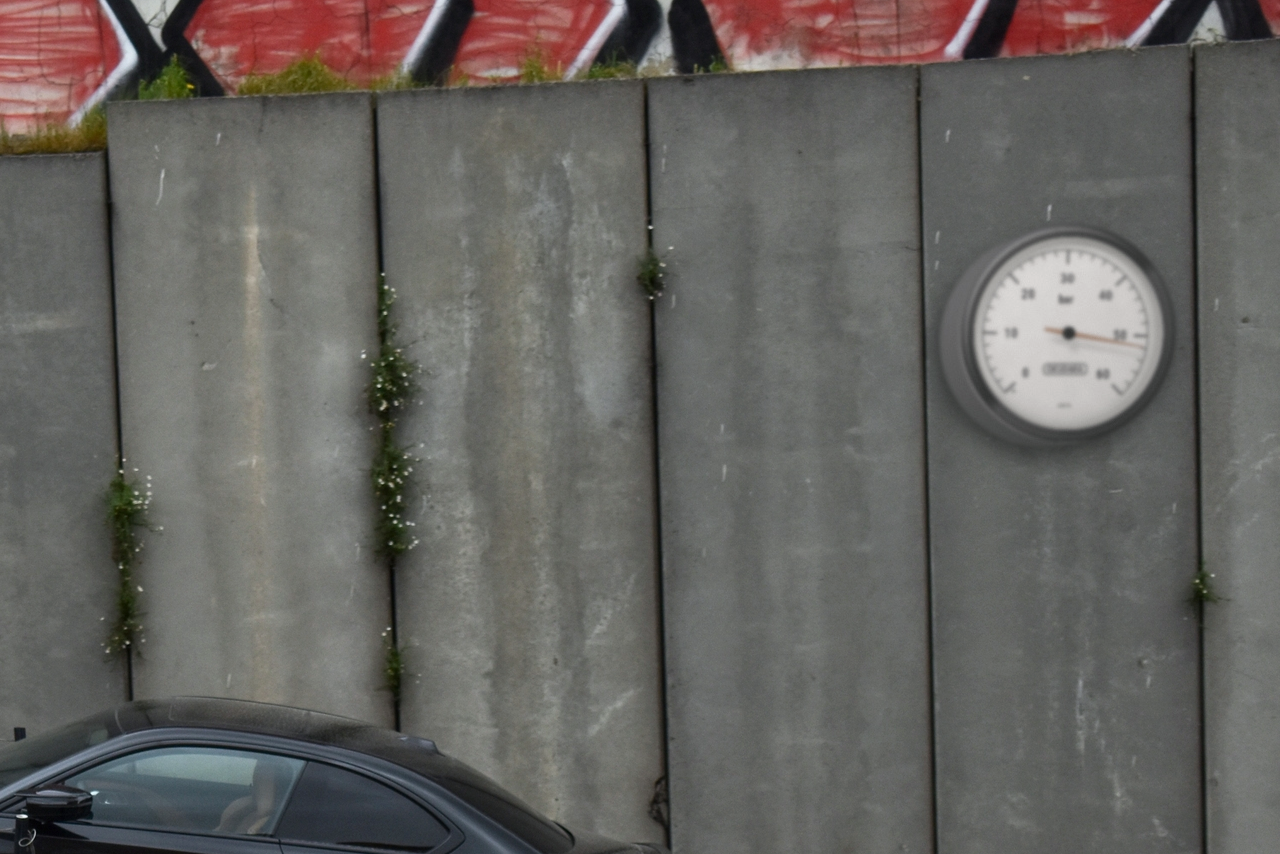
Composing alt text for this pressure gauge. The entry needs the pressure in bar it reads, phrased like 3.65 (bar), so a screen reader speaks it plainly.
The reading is 52 (bar)
